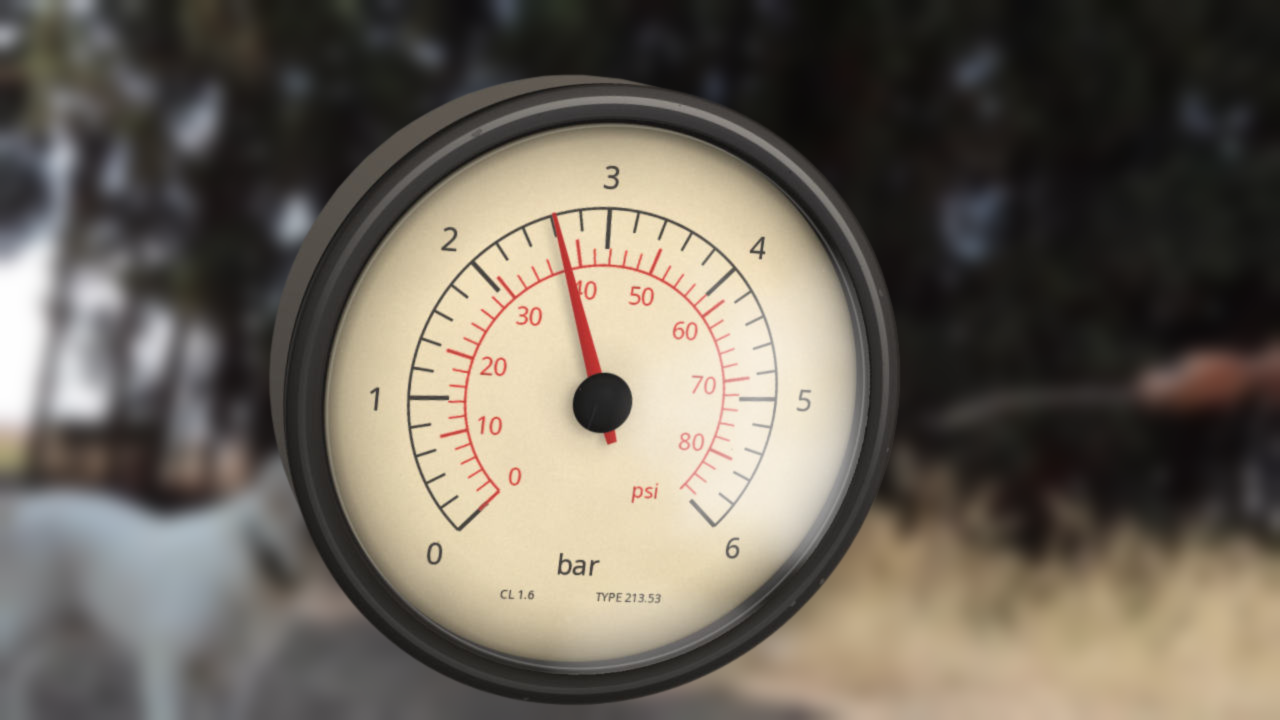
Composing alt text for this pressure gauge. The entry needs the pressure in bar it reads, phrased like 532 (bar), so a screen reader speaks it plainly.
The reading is 2.6 (bar)
